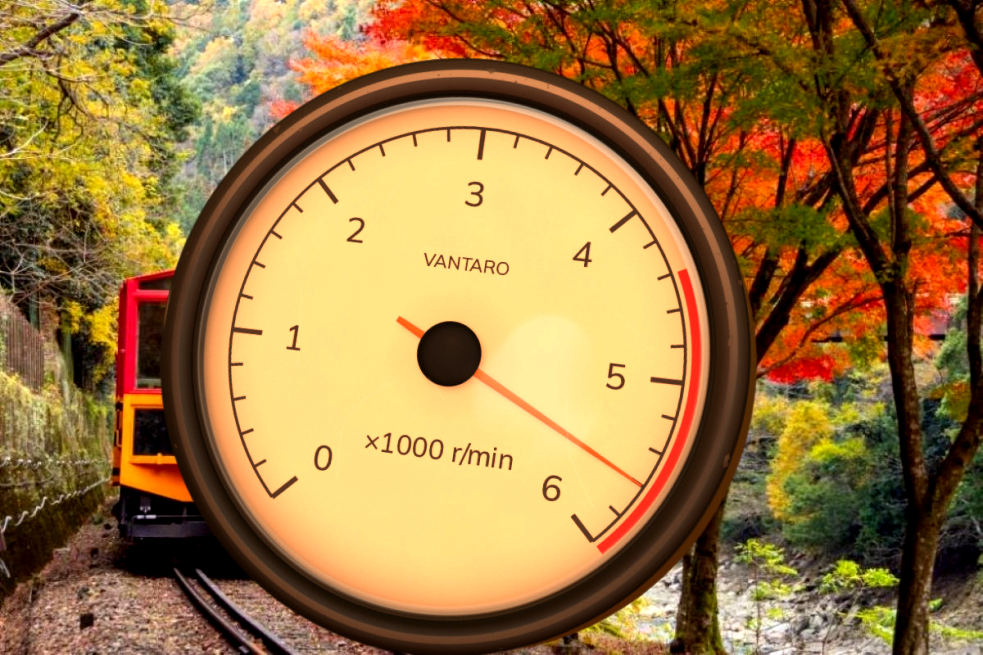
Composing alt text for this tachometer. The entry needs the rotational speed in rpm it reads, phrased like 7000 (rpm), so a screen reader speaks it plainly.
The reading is 5600 (rpm)
